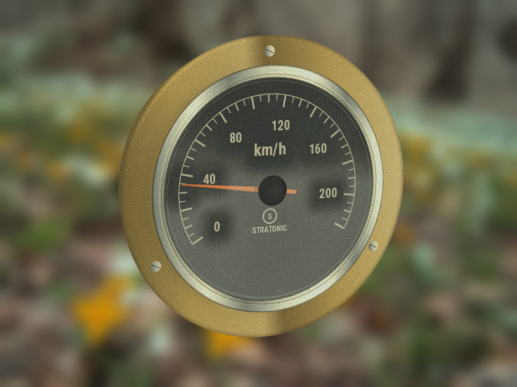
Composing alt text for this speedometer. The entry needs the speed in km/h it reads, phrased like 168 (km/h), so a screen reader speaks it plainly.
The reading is 35 (km/h)
